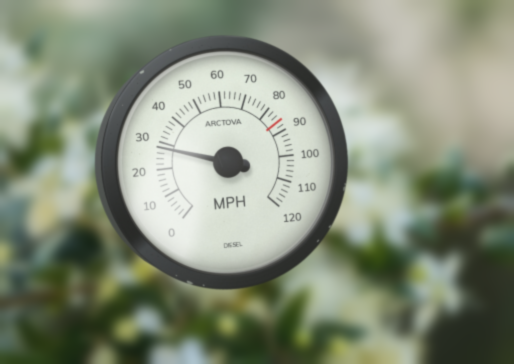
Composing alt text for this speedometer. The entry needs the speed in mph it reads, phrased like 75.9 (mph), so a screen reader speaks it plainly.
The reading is 28 (mph)
